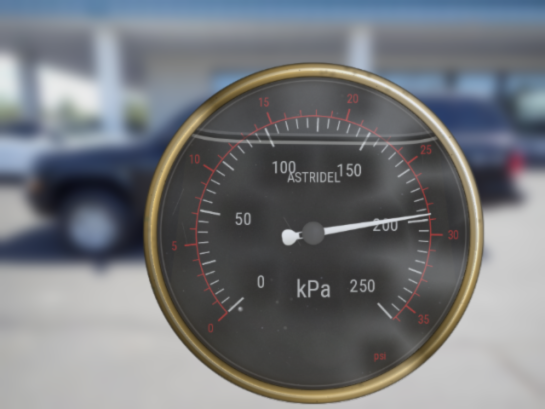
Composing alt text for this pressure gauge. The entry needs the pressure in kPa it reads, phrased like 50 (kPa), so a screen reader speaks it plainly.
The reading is 197.5 (kPa)
